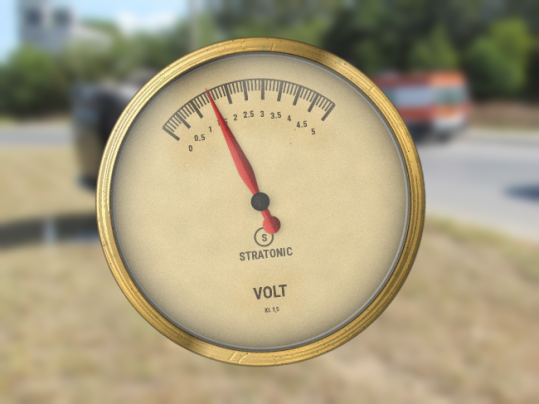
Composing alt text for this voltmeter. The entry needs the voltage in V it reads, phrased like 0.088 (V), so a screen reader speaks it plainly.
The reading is 1.5 (V)
